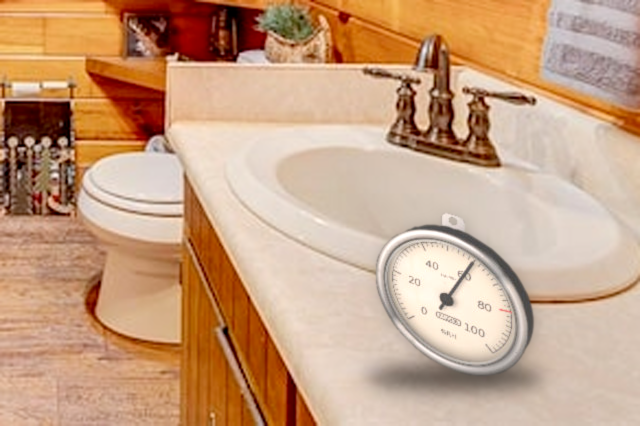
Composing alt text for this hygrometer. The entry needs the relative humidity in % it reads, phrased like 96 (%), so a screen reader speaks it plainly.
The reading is 60 (%)
